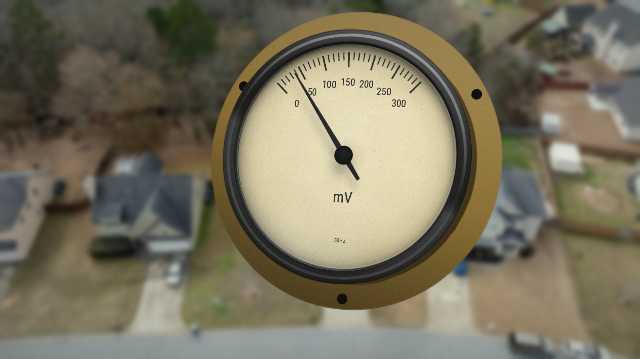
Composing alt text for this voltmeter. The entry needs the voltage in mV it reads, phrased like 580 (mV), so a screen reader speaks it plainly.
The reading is 40 (mV)
